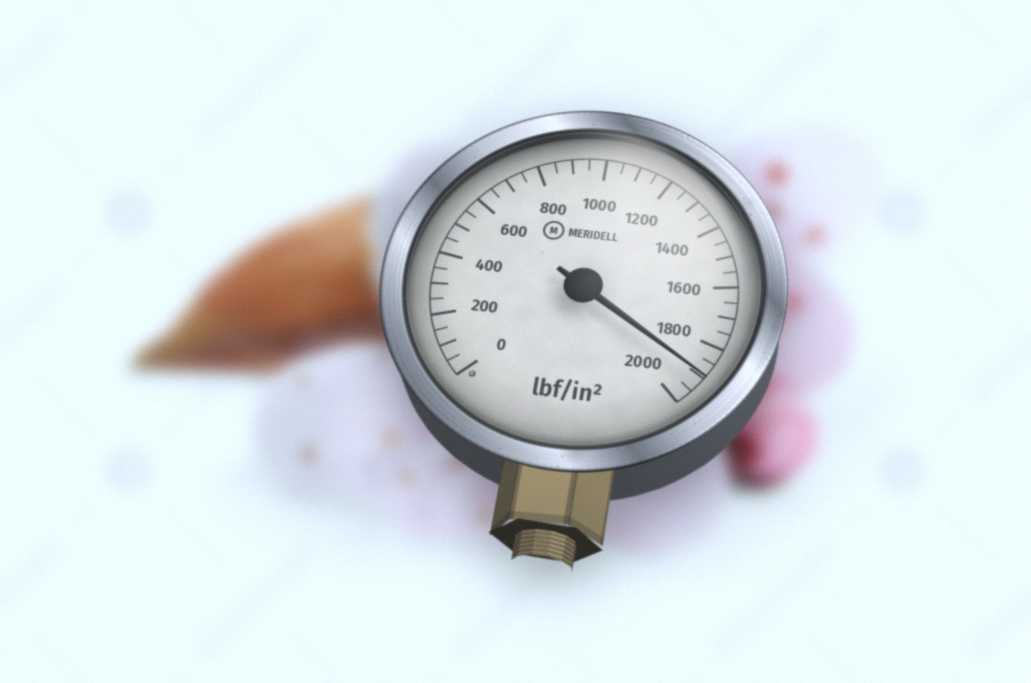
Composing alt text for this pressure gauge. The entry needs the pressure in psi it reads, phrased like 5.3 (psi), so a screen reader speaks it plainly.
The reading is 1900 (psi)
